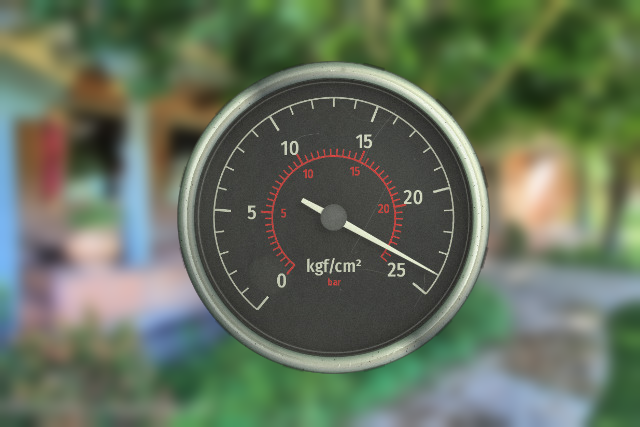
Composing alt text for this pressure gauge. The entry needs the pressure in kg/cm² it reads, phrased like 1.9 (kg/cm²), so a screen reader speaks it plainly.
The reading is 24 (kg/cm²)
